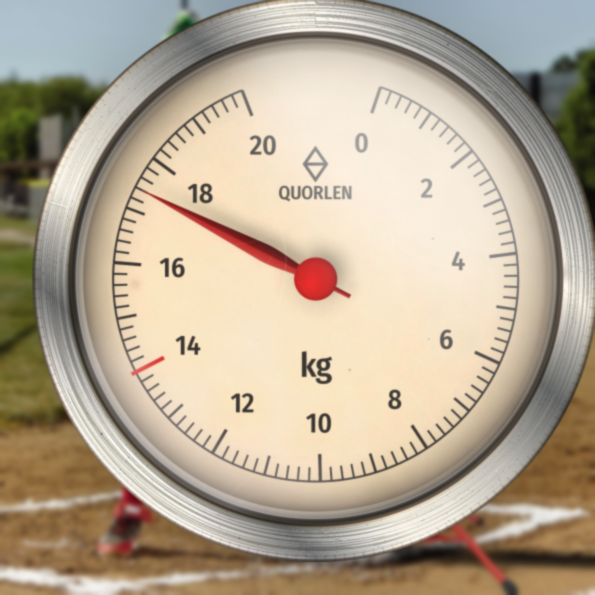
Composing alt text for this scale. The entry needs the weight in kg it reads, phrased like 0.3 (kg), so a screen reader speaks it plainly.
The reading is 17.4 (kg)
